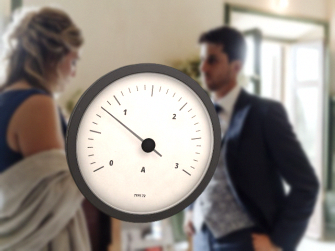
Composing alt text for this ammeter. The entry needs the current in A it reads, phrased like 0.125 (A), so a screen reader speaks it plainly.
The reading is 0.8 (A)
